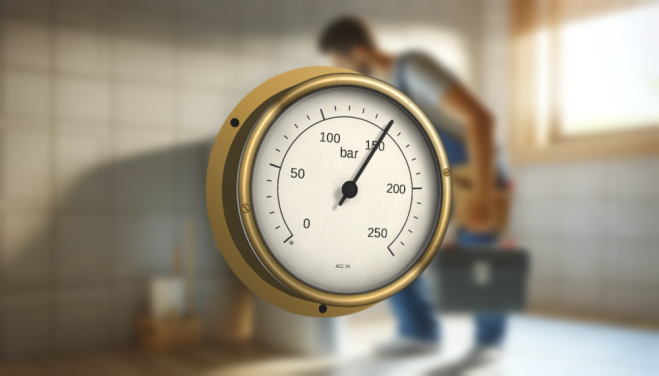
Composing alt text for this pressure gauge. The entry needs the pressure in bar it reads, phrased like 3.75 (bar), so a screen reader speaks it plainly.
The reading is 150 (bar)
